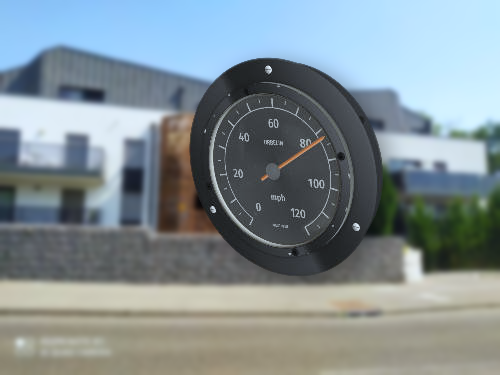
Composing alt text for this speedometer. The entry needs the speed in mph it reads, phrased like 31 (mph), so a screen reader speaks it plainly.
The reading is 82.5 (mph)
